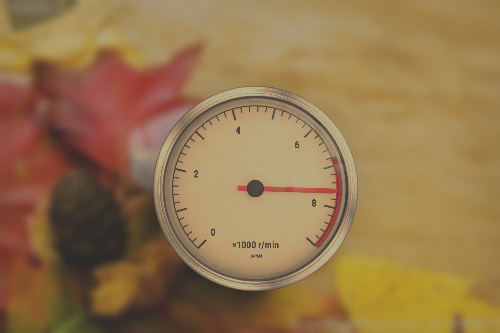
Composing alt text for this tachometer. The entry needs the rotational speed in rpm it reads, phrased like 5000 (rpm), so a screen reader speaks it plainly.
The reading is 7600 (rpm)
